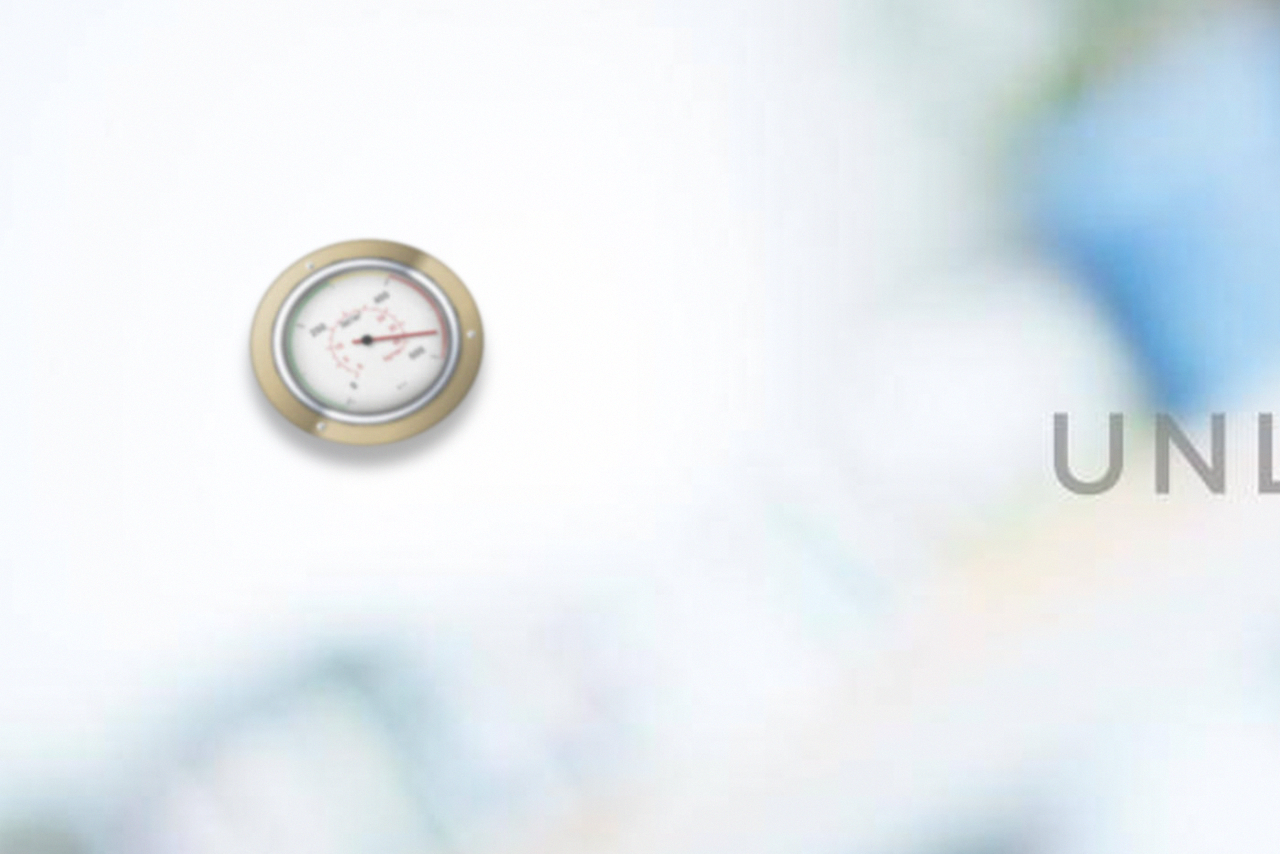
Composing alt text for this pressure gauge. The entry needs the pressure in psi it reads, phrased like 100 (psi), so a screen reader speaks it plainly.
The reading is 550 (psi)
